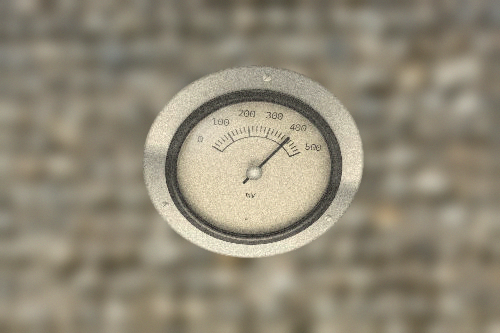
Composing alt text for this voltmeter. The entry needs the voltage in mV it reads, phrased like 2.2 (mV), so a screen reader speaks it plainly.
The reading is 400 (mV)
